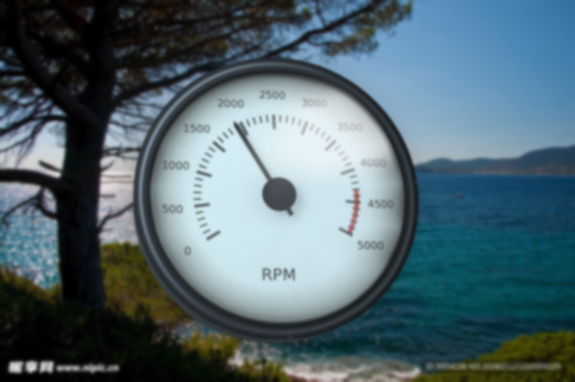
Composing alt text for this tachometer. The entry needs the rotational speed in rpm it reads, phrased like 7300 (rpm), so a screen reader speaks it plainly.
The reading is 1900 (rpm)
